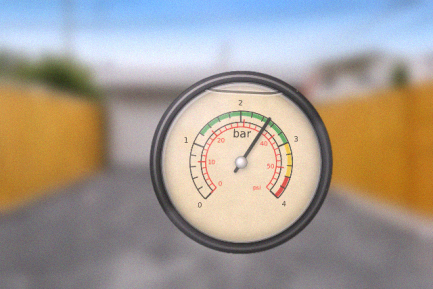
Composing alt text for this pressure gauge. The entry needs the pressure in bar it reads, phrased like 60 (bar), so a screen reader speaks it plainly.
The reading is 2.5 (bar)
